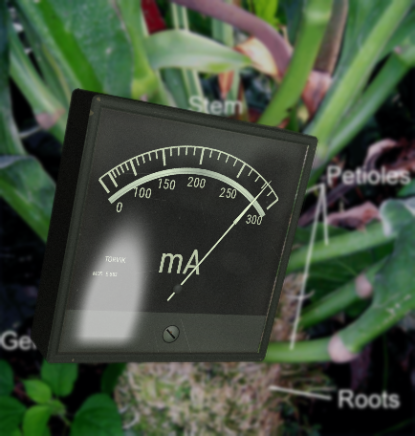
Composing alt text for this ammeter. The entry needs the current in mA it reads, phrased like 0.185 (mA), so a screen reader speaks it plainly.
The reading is 280 (mA)
